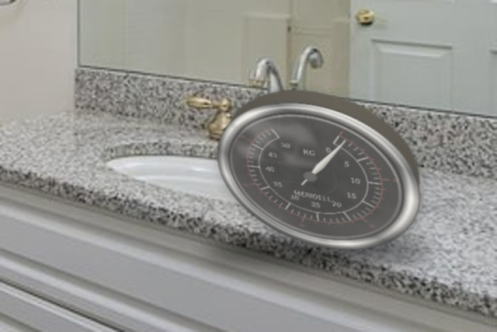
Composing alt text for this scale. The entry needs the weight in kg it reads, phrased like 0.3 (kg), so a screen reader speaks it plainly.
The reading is 1 (kg)
